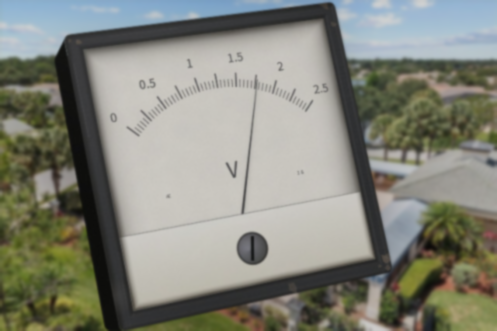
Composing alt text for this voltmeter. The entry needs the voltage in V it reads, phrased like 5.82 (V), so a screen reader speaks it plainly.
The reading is 1.75 (V)
